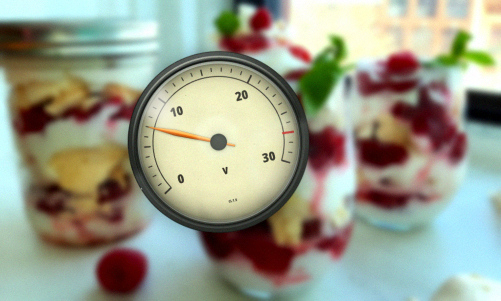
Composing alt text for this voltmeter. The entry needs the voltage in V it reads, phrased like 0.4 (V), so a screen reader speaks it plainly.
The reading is 7 (V)
